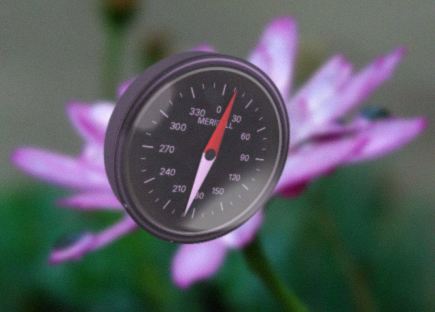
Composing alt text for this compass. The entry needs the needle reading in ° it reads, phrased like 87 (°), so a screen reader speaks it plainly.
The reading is 10 (°)
